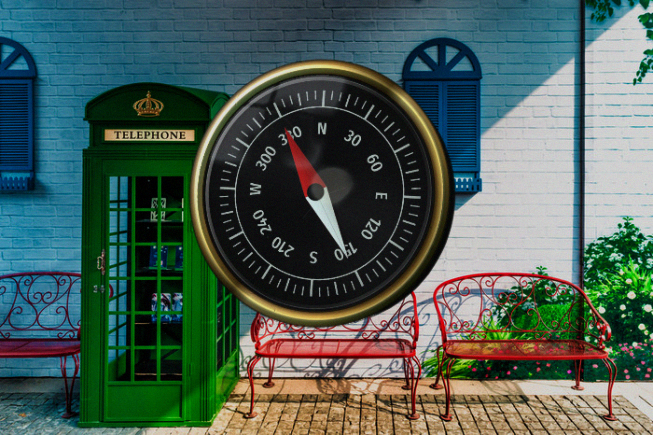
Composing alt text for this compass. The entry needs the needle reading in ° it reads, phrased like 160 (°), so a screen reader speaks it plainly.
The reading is 330 (°)
